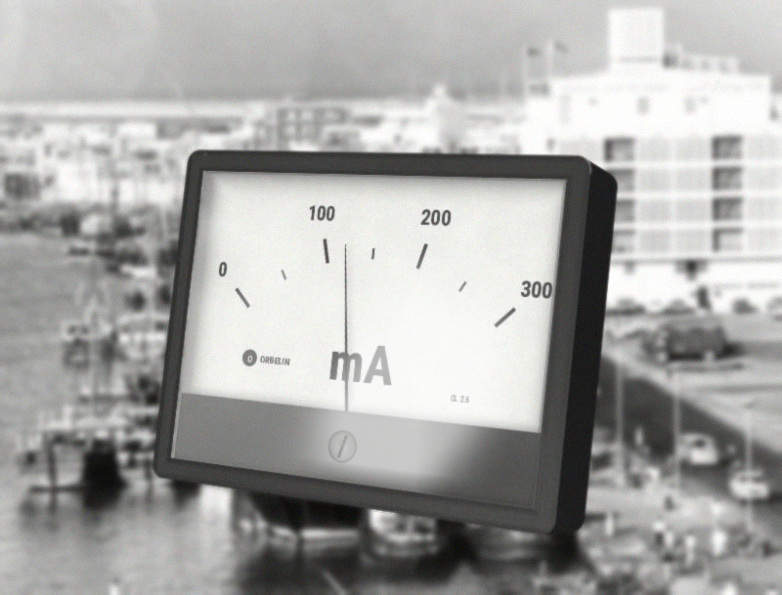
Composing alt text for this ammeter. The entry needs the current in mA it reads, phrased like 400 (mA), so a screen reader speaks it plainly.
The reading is 125 (mA)
